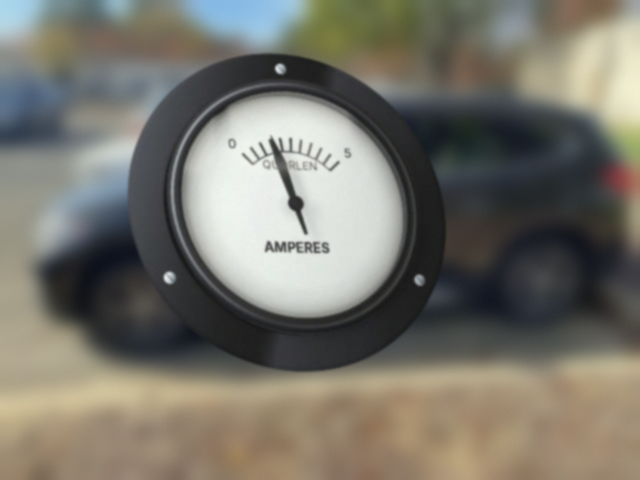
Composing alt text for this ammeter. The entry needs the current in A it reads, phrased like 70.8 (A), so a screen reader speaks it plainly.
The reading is 1.5 (A)
